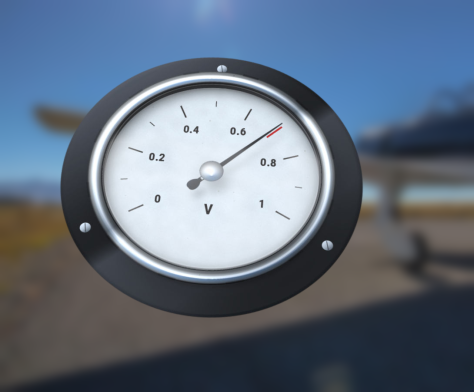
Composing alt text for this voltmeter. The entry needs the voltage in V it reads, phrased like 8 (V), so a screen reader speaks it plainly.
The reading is 0.7 (V)
